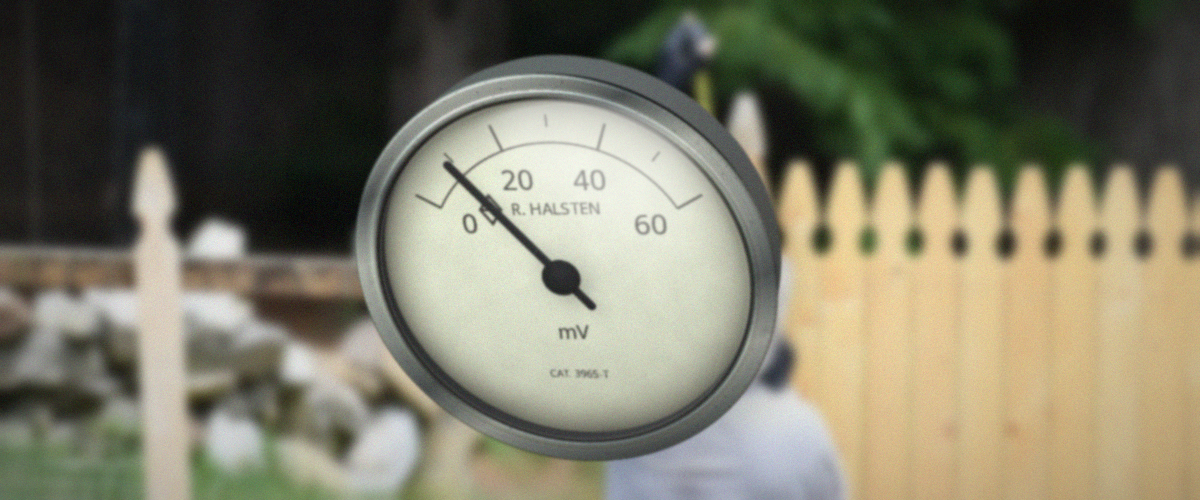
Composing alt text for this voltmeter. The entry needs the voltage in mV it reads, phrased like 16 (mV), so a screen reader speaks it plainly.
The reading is 10 (mV)
